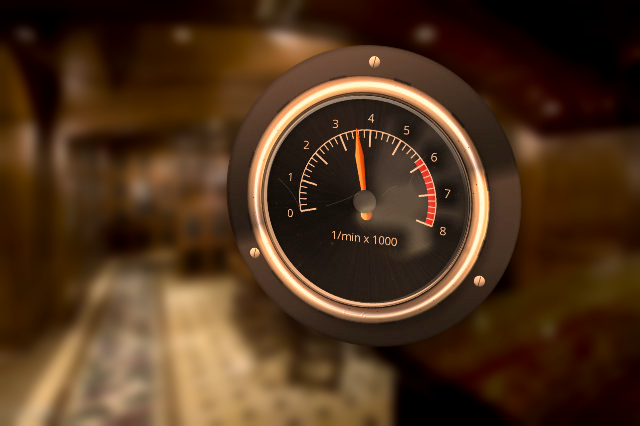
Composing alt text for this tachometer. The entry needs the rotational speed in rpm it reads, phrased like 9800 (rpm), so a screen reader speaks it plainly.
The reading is 3600 (rpm)
